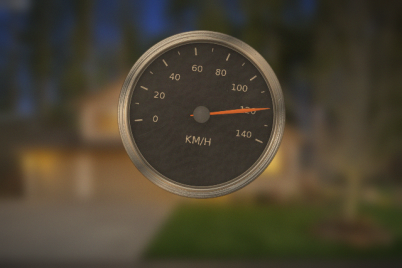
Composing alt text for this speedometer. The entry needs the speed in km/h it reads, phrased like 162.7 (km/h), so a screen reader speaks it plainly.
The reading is 120 (km/h)
